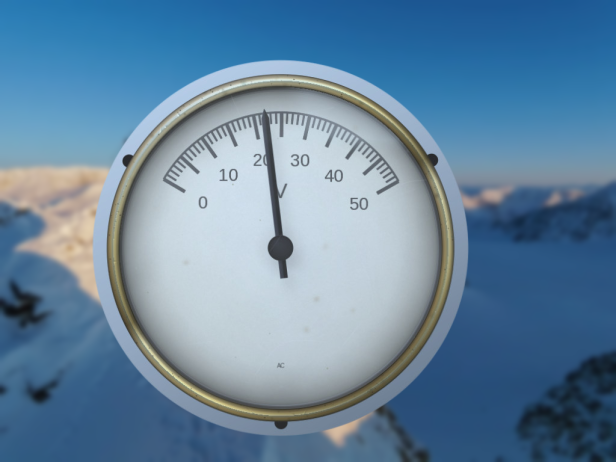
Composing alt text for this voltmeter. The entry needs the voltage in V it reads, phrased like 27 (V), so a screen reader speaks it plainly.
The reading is 22 (V)
